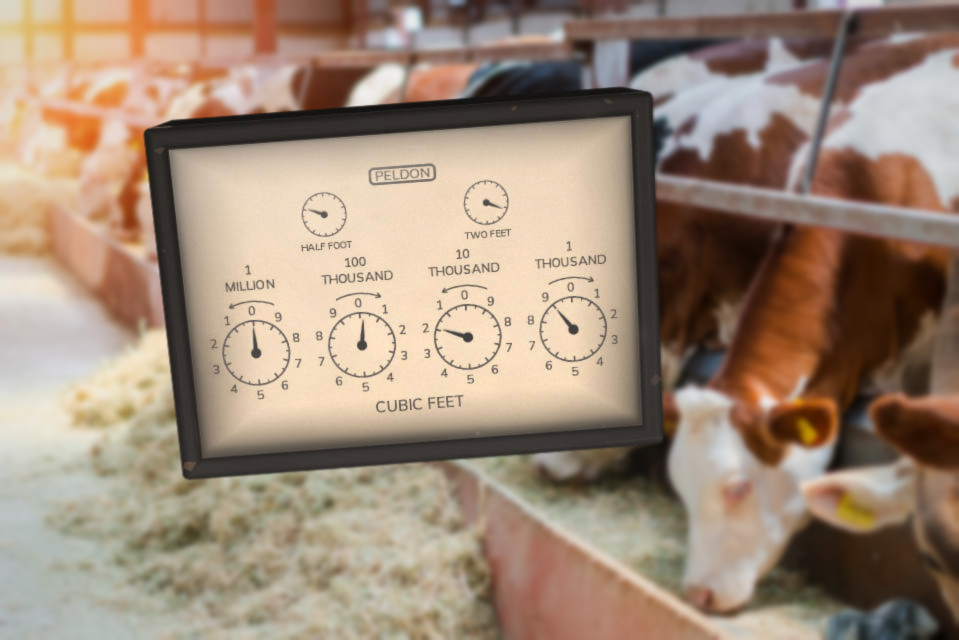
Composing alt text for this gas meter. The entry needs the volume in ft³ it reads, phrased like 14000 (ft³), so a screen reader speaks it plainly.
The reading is 1900 (ft³)
